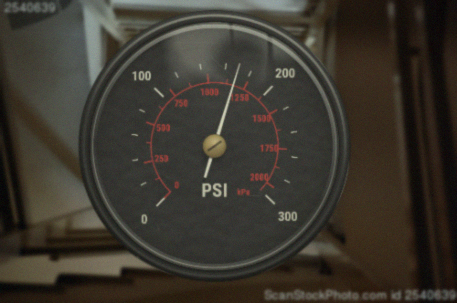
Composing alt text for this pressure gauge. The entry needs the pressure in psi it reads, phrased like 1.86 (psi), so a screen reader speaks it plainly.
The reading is 170 (psi)
